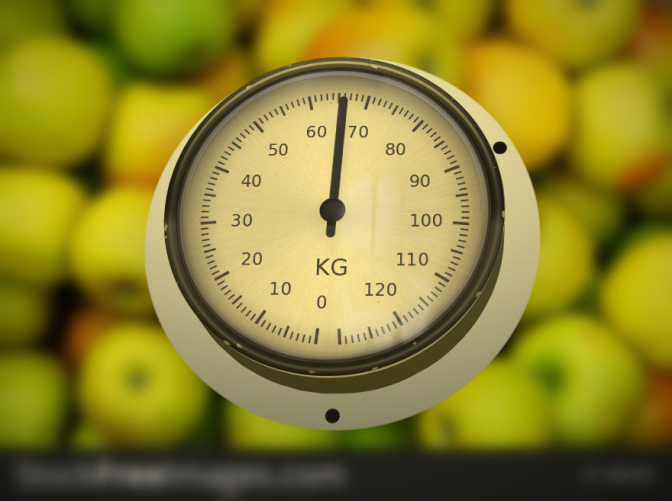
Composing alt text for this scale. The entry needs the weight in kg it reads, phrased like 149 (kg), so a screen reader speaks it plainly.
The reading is 66 (kg)
